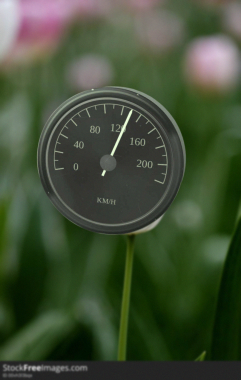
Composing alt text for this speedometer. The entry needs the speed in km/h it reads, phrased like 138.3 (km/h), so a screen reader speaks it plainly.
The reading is 130 (km/h)
